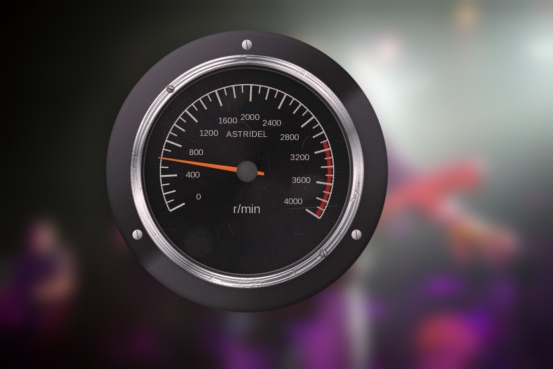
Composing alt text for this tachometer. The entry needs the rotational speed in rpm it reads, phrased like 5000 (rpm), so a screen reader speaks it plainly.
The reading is 600 (rpm)
